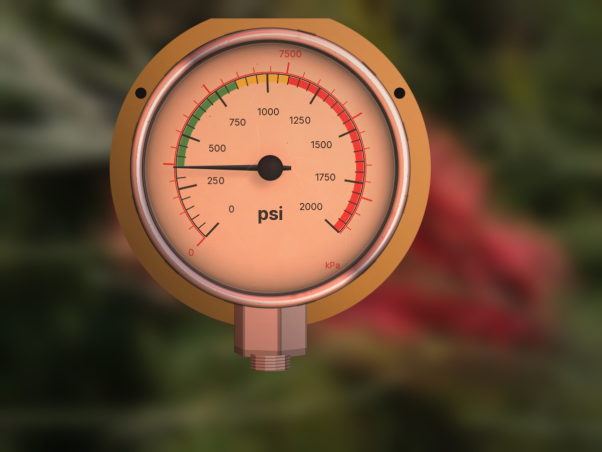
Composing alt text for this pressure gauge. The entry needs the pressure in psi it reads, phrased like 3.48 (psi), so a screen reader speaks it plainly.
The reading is 350 (psi)
